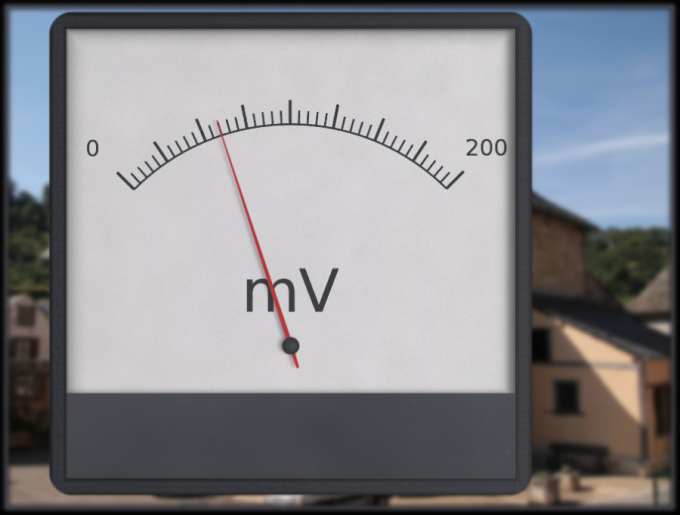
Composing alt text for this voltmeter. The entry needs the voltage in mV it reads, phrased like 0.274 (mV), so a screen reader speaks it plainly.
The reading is 60 (mV)
